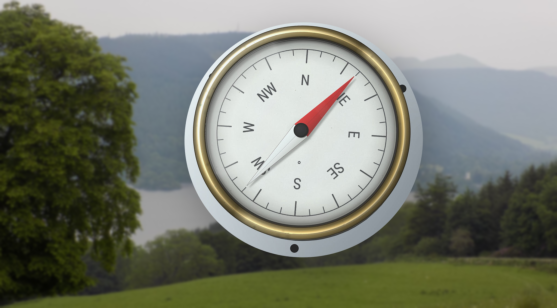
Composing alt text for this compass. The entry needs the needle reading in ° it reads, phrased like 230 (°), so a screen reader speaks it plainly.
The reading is 40 (°)
